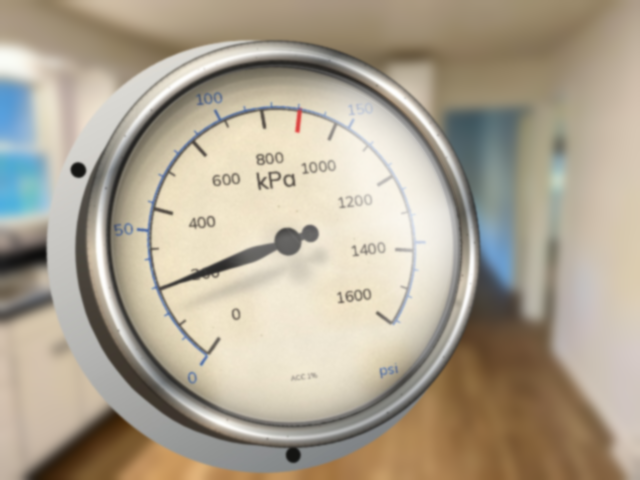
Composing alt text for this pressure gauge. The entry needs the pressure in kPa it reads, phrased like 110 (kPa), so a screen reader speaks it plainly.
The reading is 200 (kPa)
